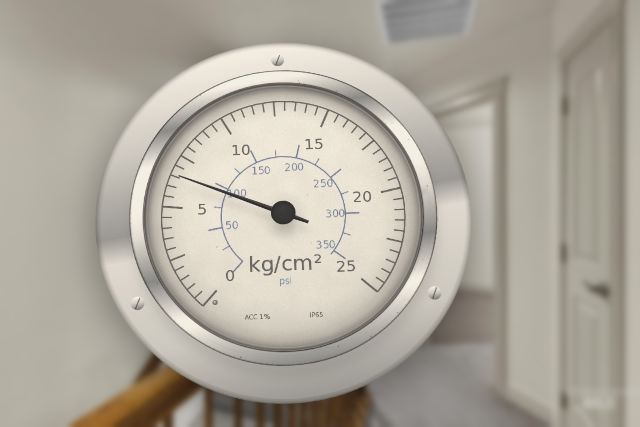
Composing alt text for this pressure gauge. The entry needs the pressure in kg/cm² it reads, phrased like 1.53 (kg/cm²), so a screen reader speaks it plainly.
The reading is 6.5 (kg/cm²)
